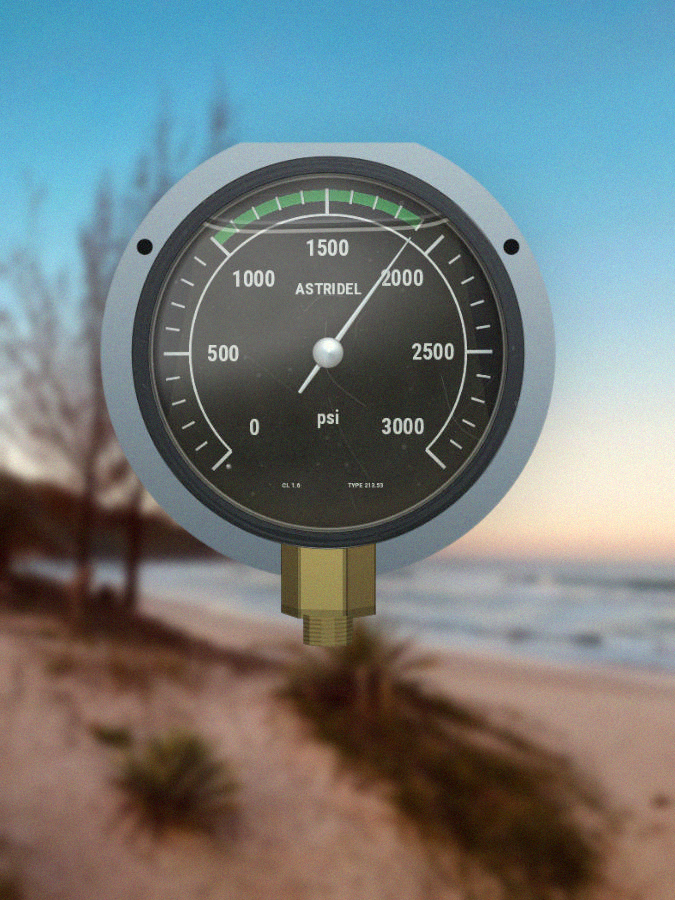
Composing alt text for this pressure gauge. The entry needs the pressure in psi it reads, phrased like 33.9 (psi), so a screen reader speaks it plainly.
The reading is 1900 (psi)
